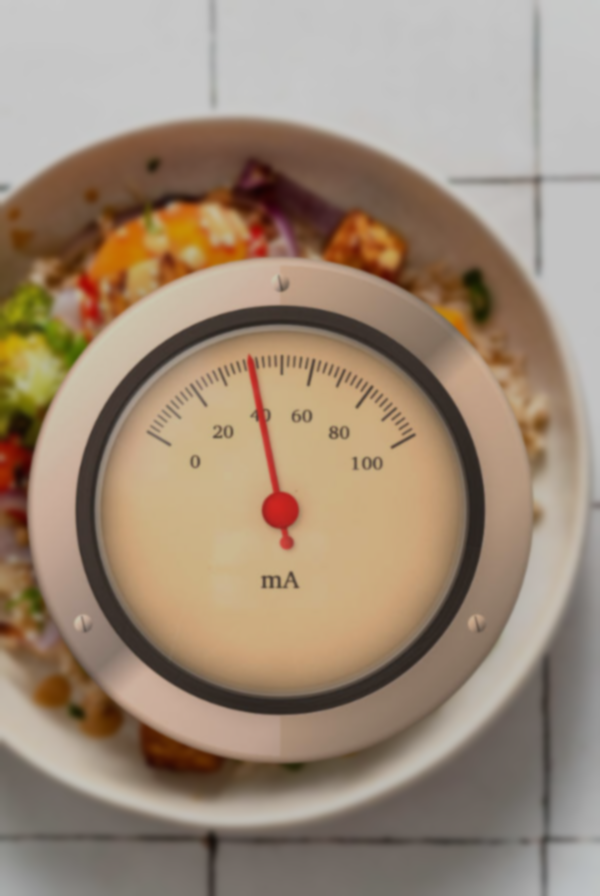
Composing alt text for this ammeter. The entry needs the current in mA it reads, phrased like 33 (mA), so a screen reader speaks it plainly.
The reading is 40 (mA)
